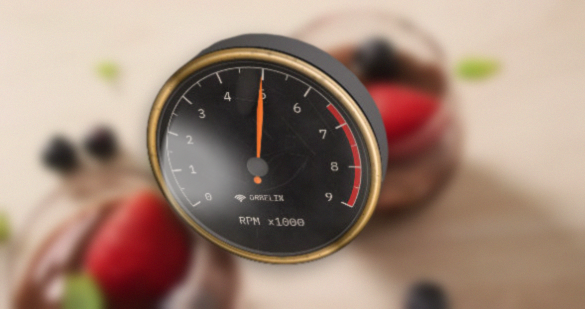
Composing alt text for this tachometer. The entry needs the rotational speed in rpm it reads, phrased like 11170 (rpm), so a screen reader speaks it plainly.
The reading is 5000 (rpm)
